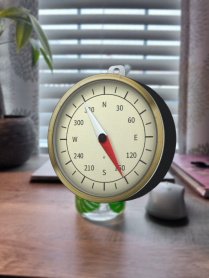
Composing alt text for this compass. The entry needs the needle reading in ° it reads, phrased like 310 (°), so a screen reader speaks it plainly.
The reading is 150 (°)
